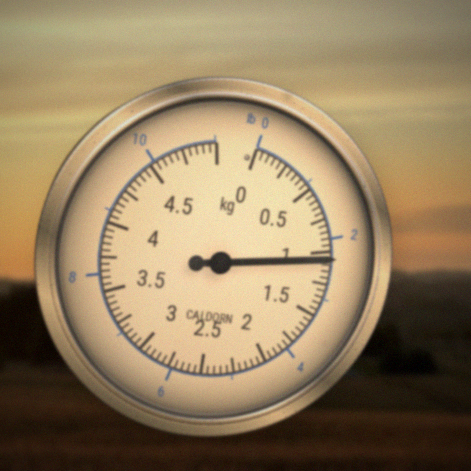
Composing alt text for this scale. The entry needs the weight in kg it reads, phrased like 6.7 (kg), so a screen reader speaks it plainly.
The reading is 1.05 (kg)
